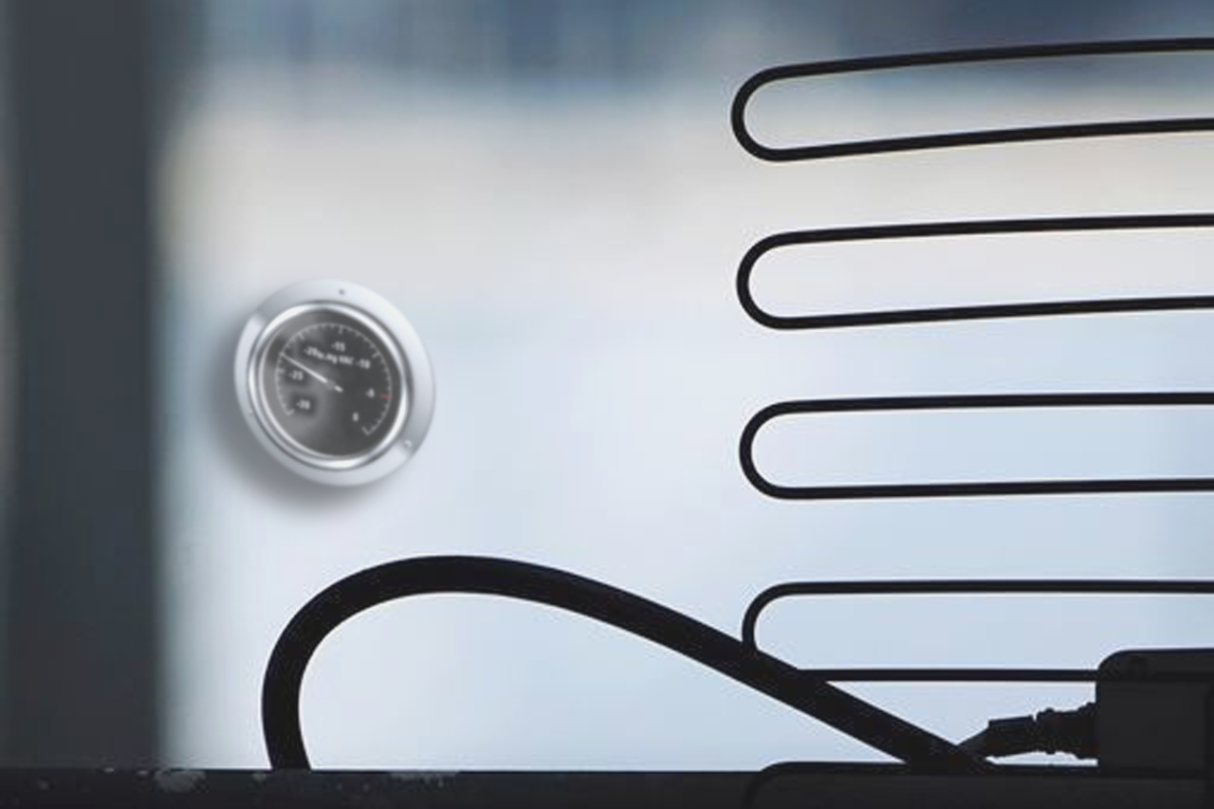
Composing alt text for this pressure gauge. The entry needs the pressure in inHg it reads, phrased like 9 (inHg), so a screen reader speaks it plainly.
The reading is -23 (inHg)
